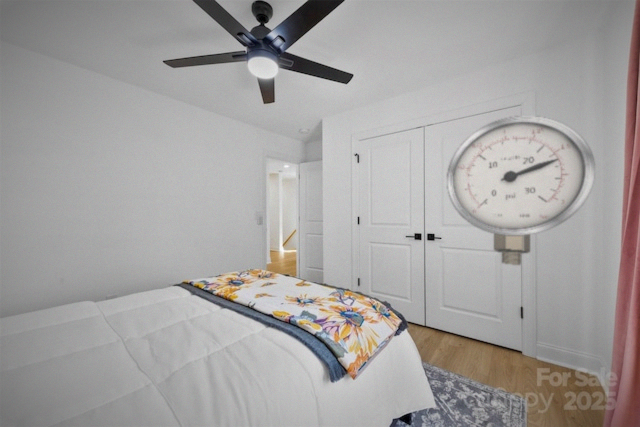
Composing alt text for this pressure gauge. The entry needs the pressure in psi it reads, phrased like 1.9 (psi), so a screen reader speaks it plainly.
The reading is 23 (psi)
